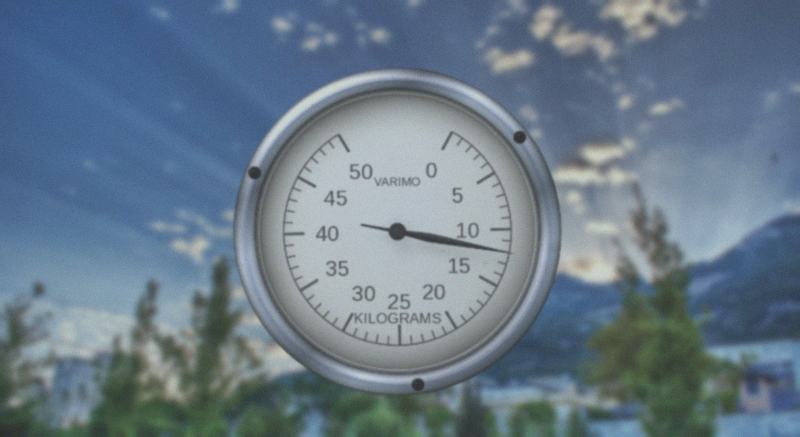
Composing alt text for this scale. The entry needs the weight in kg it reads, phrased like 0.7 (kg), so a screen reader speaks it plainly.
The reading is 12 (kg)
